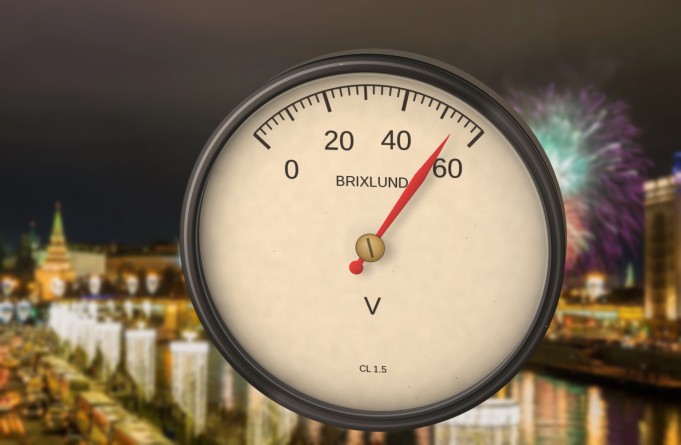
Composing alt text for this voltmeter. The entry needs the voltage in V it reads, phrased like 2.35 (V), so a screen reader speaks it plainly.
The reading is 54 (V)
